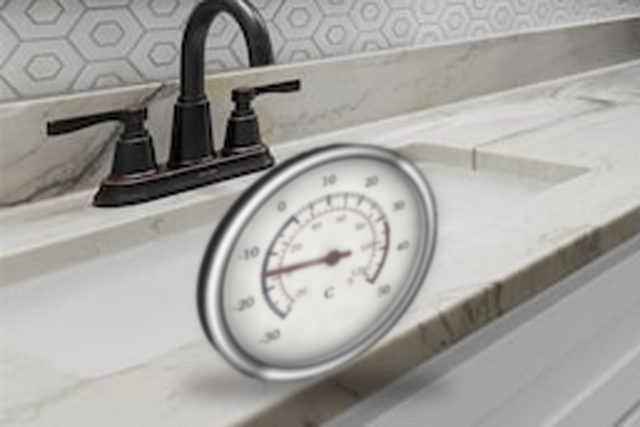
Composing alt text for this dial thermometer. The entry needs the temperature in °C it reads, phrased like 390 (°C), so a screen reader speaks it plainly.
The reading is -15 (°C)
